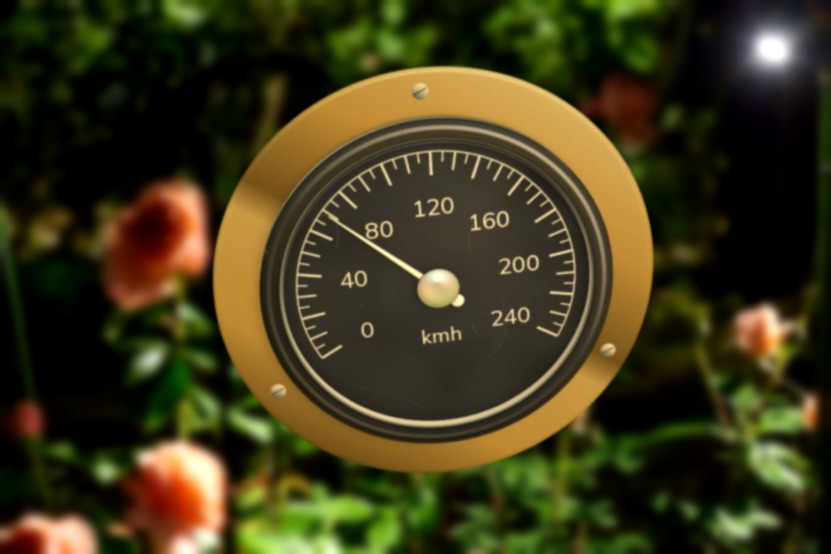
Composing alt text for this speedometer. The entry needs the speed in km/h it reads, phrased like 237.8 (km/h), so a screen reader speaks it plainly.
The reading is 70 (km/h)
